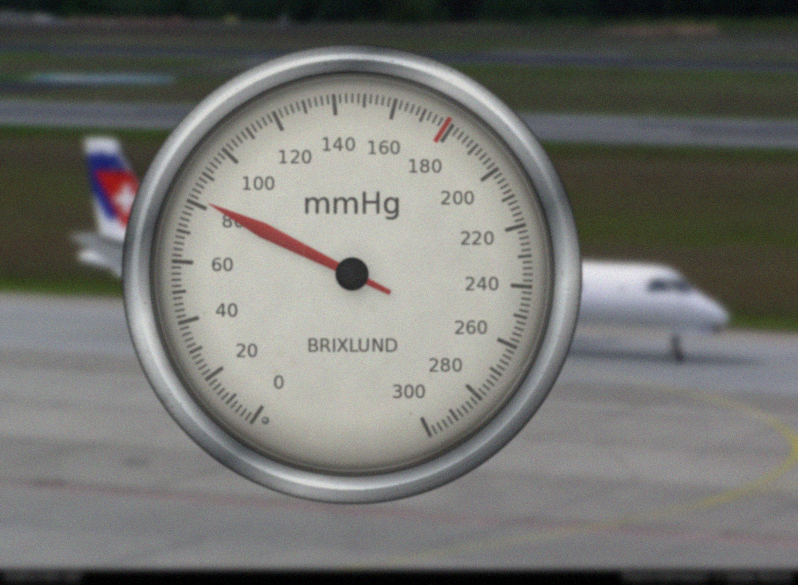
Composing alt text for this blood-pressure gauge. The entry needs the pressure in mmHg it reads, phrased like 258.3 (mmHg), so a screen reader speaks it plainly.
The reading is 82 (mmHg)
